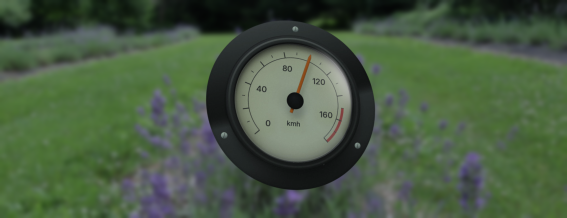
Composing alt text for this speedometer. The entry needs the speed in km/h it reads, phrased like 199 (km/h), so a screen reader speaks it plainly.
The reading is 100 (km/h)
